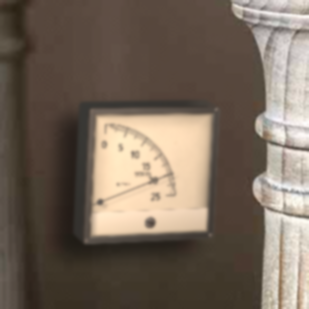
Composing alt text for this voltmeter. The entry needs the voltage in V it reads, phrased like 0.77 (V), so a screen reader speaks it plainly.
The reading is 20 (V)
